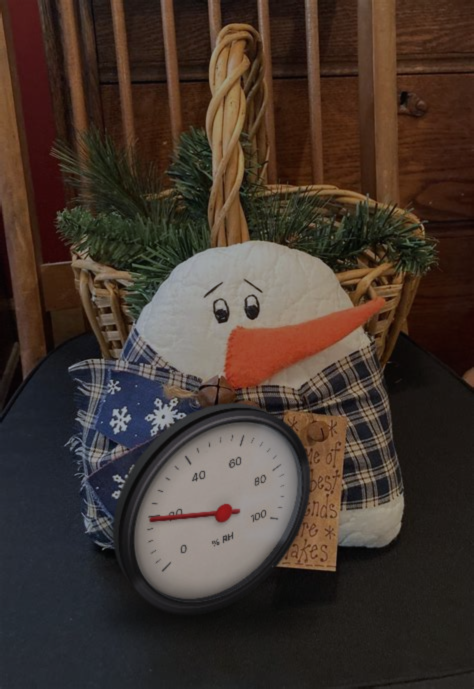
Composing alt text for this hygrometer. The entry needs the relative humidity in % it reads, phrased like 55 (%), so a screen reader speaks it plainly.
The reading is 20 (%)
